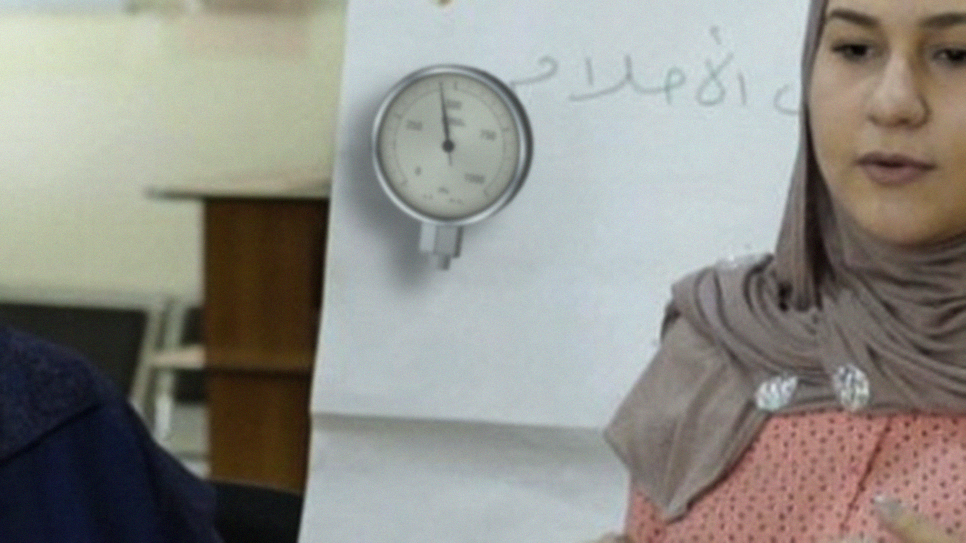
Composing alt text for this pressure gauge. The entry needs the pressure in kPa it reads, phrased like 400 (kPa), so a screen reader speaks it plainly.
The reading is 450 (kPa)
